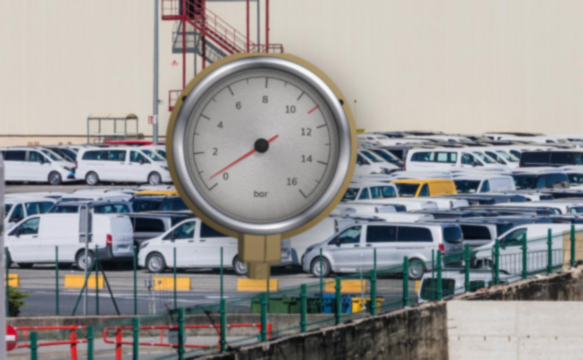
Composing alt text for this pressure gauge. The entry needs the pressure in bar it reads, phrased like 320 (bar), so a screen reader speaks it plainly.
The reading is 0.5 (bar)
